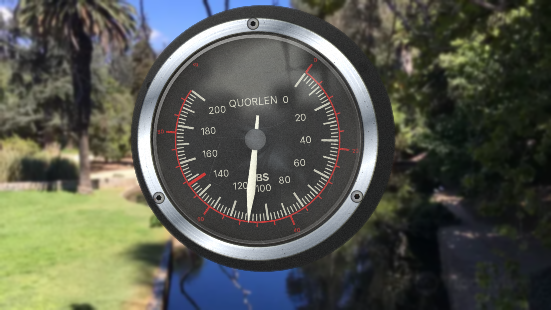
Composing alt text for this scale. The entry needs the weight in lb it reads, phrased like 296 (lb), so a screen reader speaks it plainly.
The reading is 110 (lb)
